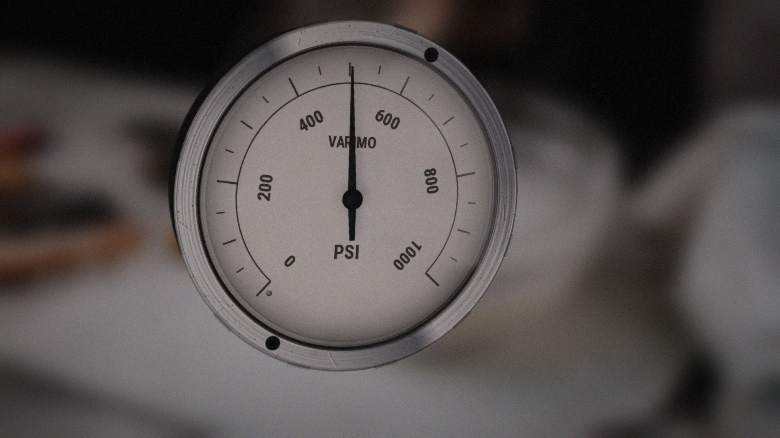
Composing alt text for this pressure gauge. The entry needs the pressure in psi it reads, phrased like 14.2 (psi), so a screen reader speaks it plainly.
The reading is 500 (psi)
